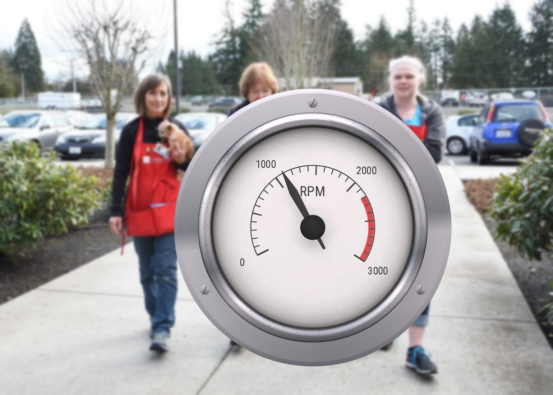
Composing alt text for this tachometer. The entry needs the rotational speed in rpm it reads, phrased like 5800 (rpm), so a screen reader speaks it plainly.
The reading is 1100 (rpm)
